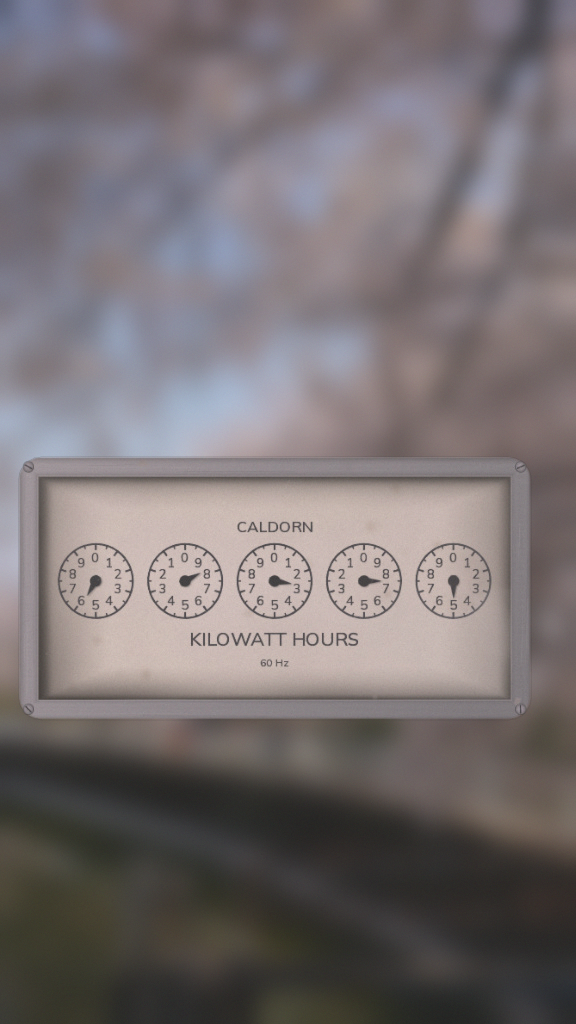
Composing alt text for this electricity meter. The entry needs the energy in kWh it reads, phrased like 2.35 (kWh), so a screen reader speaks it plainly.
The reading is 58275 (kWh)
